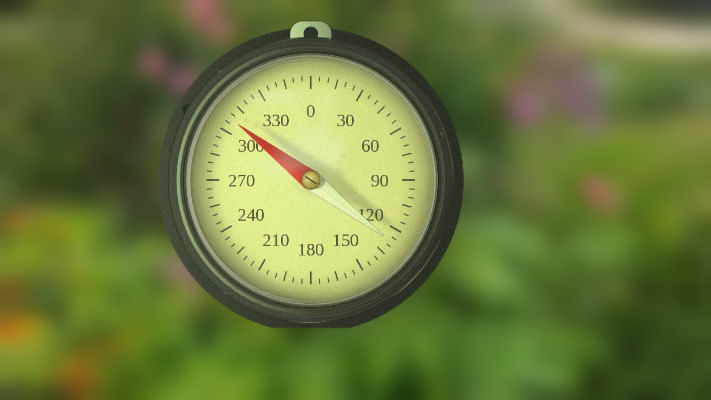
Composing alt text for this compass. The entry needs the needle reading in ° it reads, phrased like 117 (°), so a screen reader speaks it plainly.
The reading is 307.5 (°)
